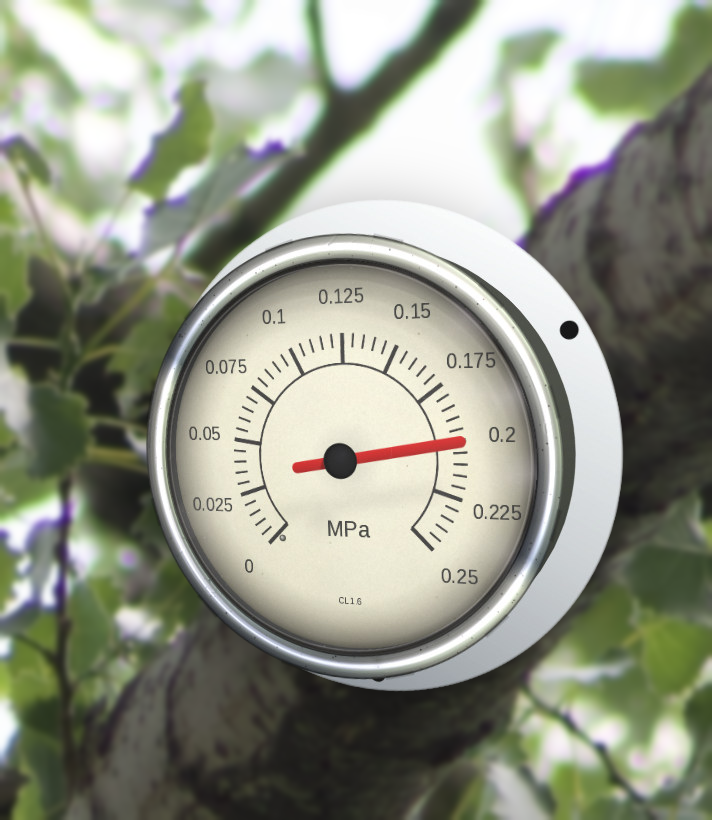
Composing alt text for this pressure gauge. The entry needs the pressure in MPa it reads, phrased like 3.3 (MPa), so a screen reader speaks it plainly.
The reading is 0.2 (MPa)
